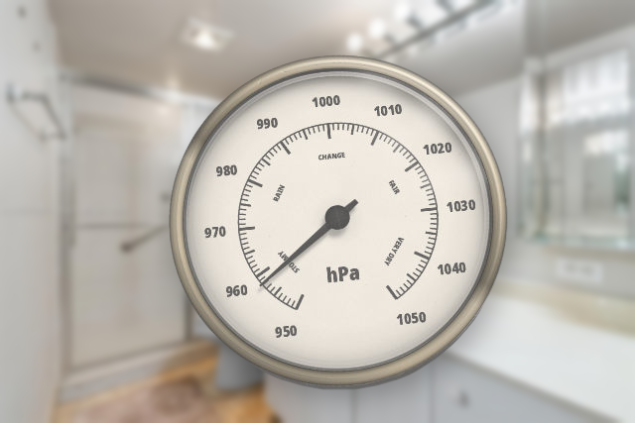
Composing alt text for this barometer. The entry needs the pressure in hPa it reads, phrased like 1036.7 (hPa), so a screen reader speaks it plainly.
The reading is 958 (hPa)
